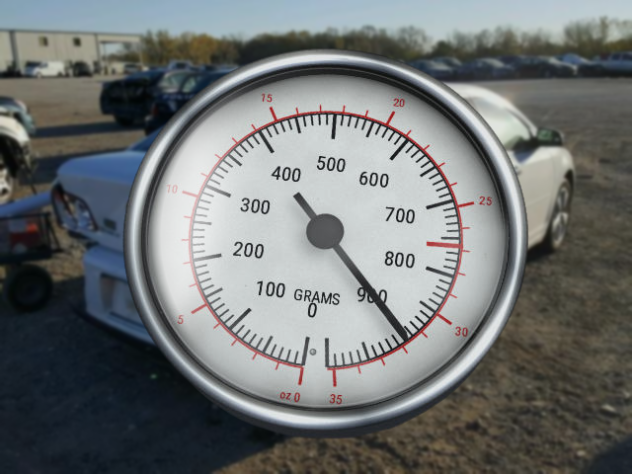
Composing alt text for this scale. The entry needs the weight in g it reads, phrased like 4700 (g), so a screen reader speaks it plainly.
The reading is 900 (g)
